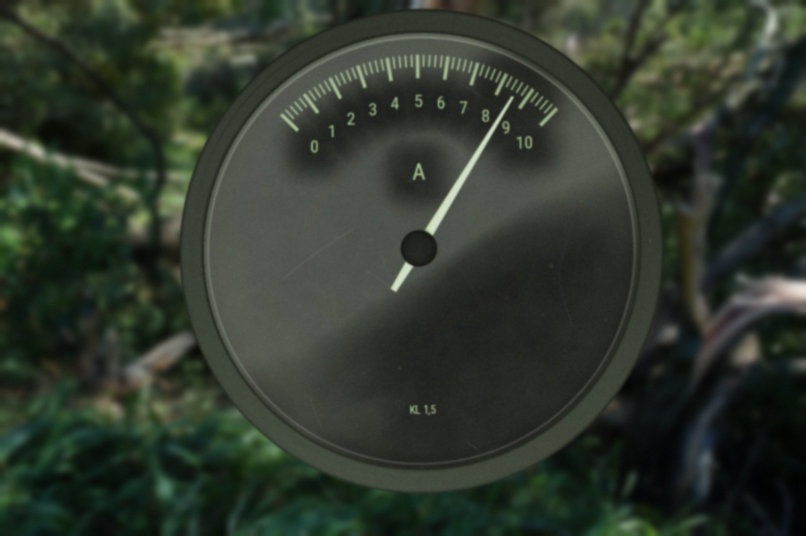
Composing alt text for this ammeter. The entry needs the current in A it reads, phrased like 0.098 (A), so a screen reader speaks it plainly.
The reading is 8.6 (A)
